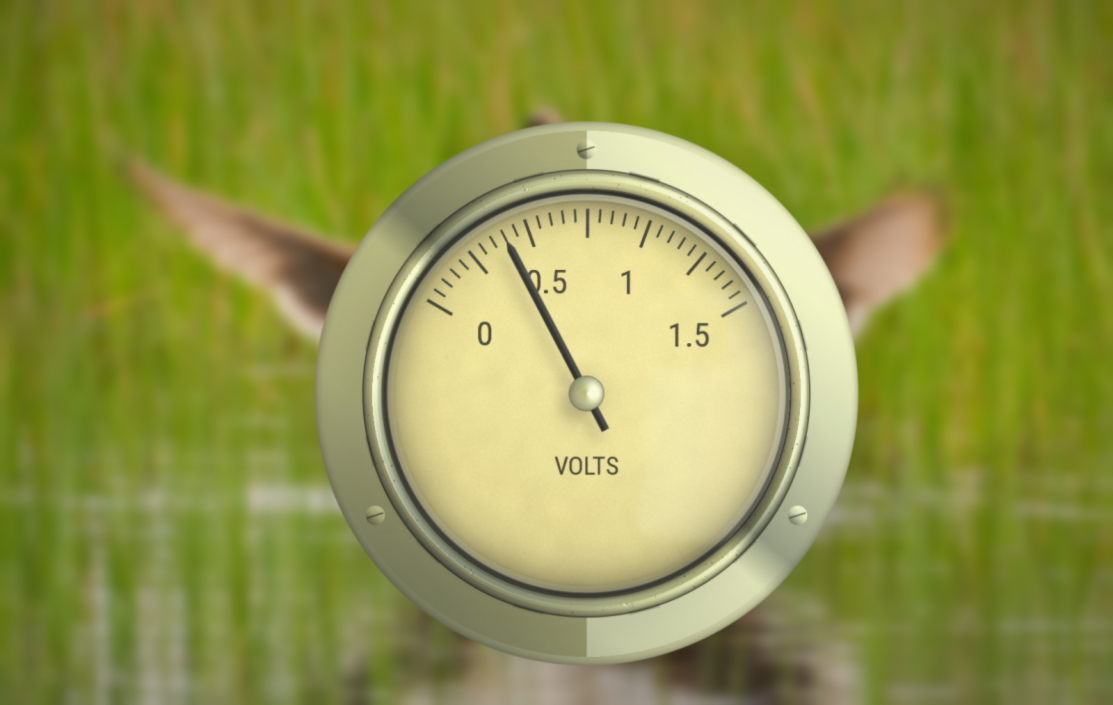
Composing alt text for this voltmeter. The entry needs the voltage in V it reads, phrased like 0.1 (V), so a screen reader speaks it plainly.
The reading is 0.4 (V)
